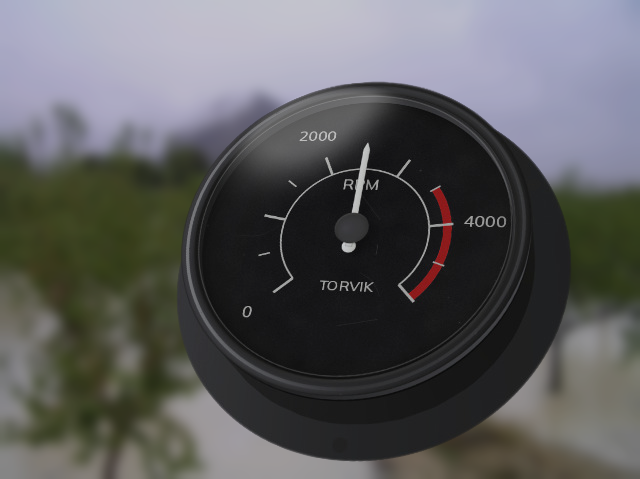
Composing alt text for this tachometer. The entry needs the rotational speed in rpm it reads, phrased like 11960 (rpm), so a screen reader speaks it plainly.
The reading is 2500 (rpm)
